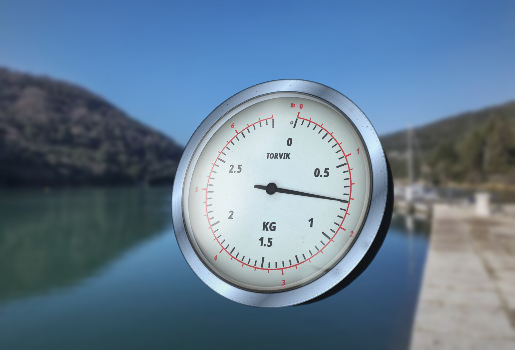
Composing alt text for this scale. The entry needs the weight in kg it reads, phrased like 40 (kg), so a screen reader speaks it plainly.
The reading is 0.75 (kg)
